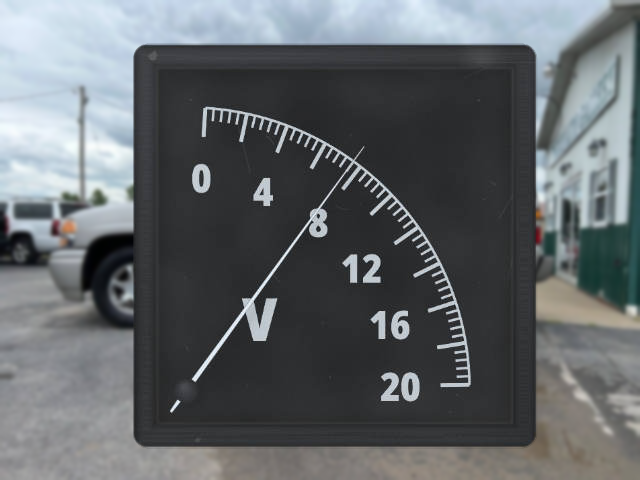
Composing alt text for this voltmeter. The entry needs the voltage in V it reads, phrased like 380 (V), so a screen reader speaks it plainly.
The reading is 7.6 (V)
